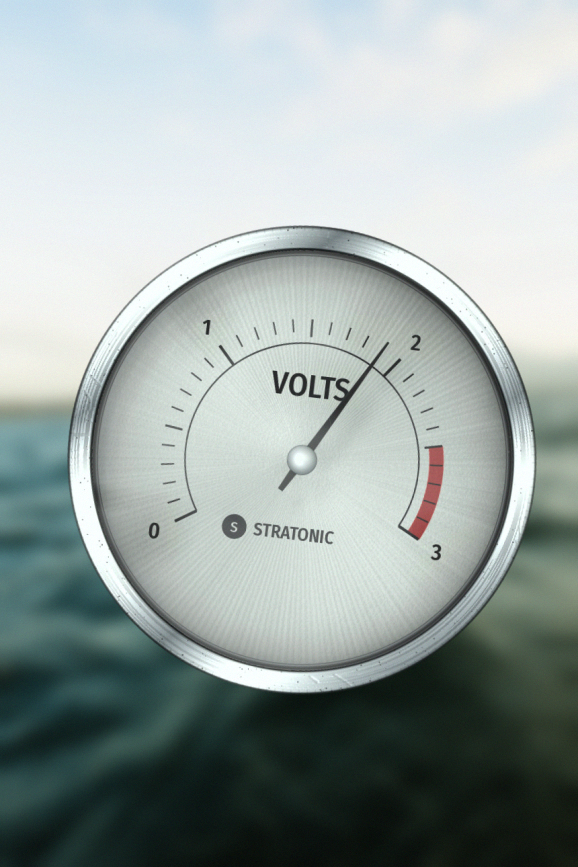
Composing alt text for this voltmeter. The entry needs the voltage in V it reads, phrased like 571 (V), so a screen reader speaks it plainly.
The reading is 1.9 (V)
